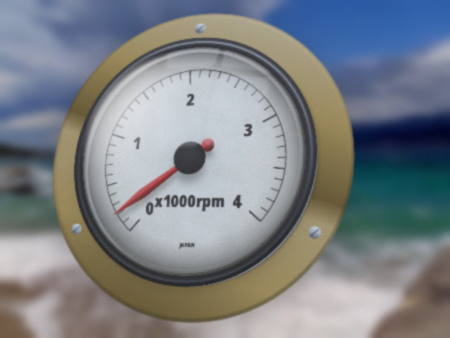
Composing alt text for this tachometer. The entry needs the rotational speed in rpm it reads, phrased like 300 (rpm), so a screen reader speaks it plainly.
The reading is 200 (rpm)
